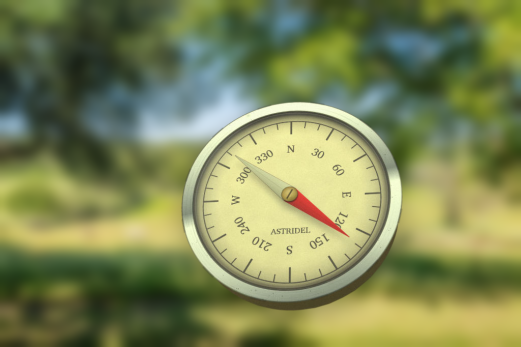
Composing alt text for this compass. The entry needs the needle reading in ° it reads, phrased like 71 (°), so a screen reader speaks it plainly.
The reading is 130 (°)
